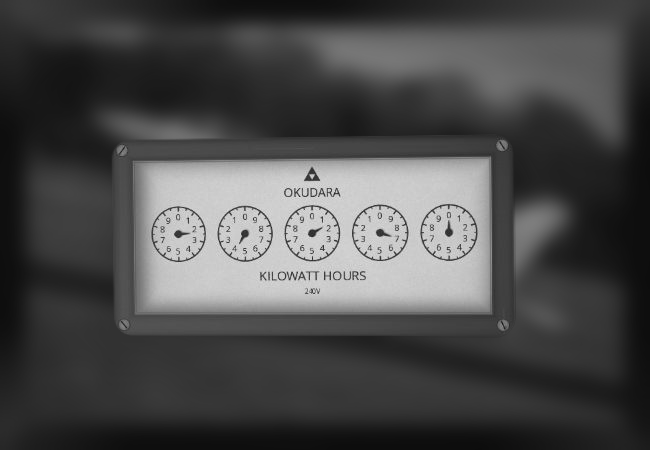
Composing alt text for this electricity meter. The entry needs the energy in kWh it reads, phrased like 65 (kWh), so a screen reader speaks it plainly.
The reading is 24170 (kWh)
